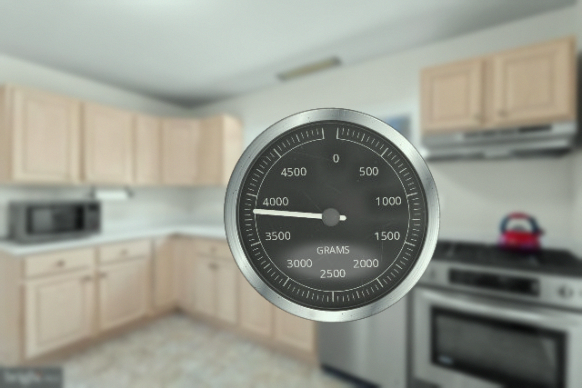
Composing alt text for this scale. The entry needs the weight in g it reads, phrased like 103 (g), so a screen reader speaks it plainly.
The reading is 3850 (g)
